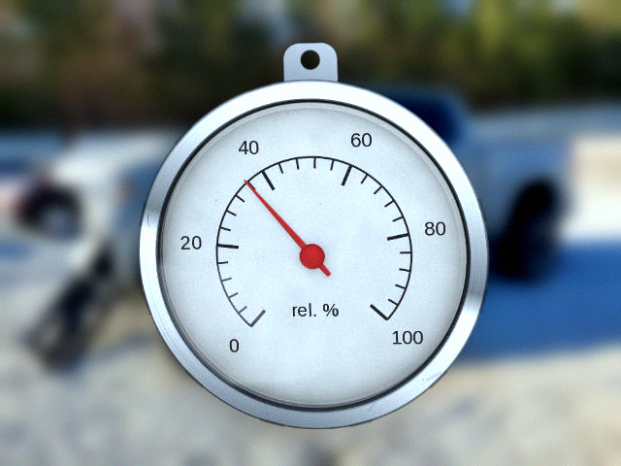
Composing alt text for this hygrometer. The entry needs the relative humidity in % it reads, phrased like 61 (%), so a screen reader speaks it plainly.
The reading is 36 (%)
